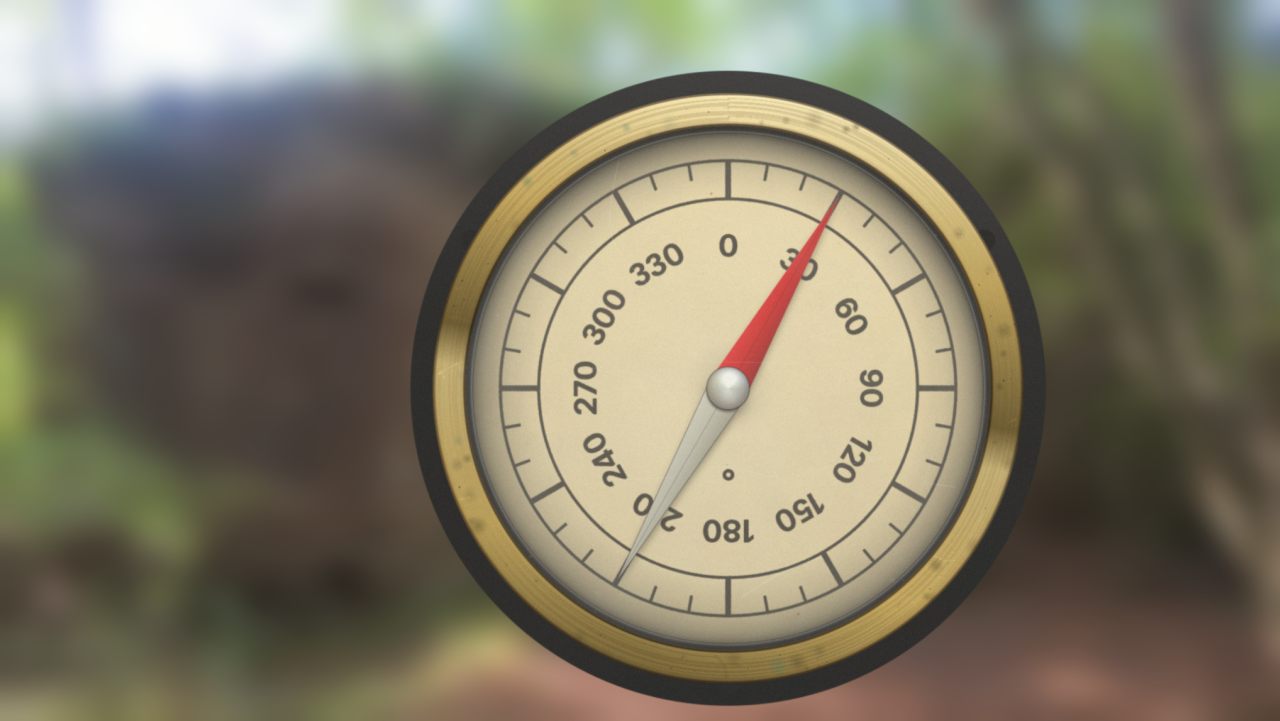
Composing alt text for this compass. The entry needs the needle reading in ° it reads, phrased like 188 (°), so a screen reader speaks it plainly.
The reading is 30 (°)
